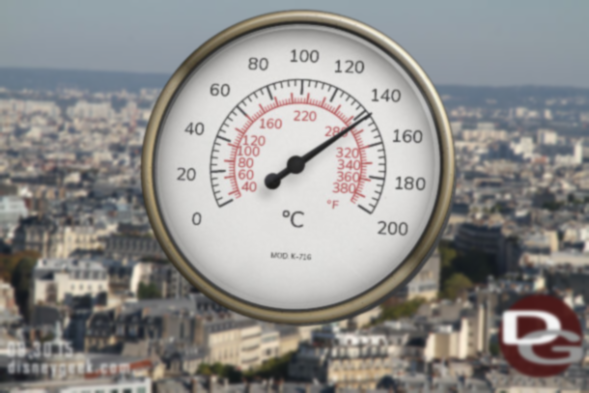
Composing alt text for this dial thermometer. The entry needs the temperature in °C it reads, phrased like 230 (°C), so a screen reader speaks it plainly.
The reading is 144 (°C)
